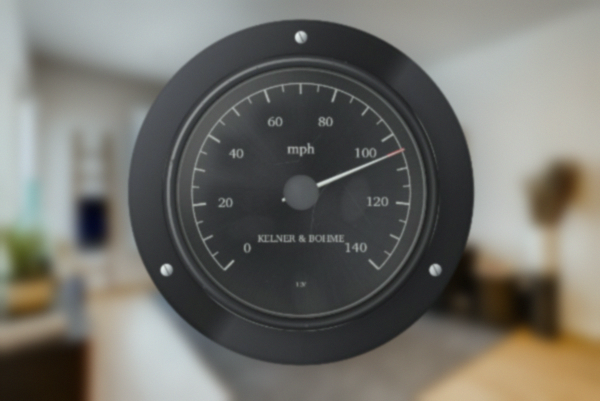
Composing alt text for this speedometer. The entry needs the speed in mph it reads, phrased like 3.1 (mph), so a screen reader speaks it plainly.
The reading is 105 (mph)
